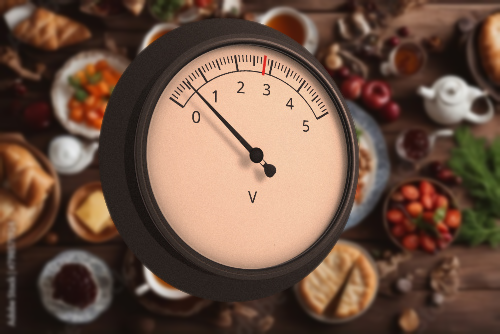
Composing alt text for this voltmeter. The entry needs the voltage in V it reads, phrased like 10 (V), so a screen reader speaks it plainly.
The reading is 0.5 (V)
